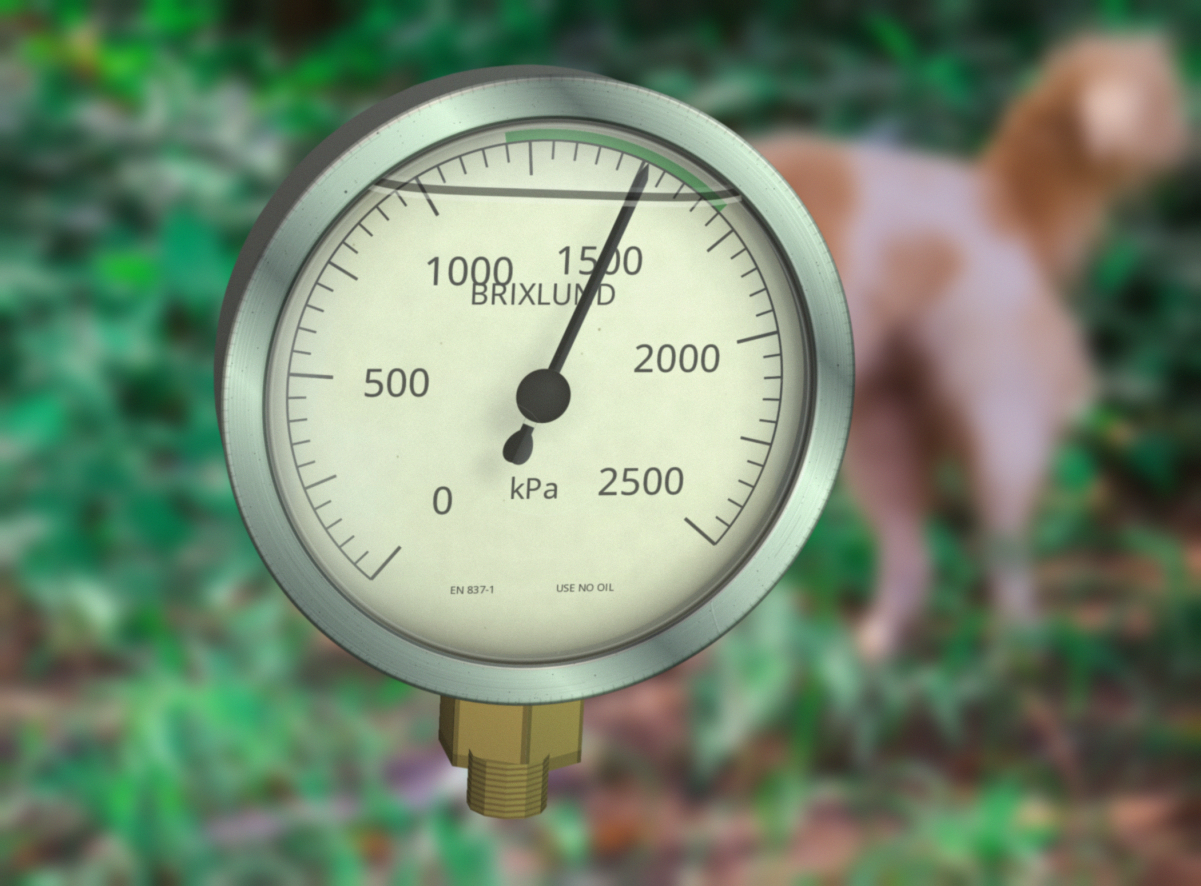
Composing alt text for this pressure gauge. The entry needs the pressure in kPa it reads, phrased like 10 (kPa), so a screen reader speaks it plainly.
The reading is 1500 (kPa)
